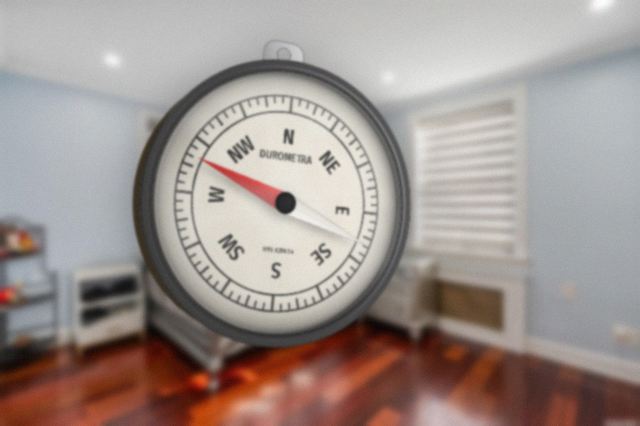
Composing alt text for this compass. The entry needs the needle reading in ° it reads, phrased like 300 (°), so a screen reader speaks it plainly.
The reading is 290 (°)
